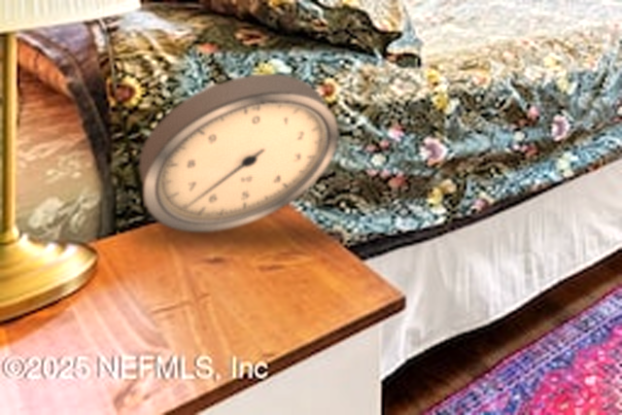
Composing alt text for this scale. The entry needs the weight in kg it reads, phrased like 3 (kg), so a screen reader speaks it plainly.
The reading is 6.5 (kg)
